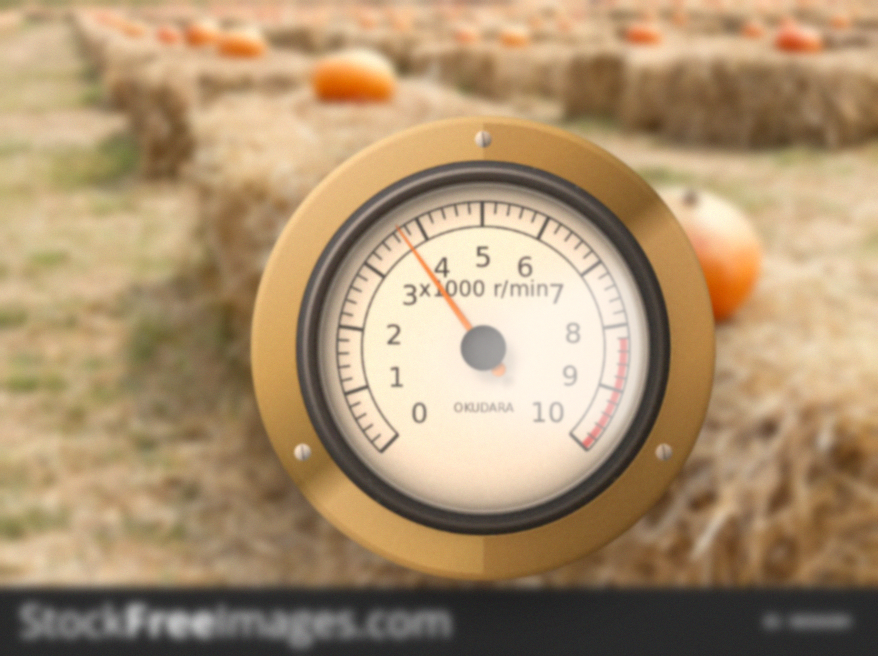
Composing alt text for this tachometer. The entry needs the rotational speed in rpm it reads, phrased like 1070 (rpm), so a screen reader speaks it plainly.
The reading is 3700 (rpm)
